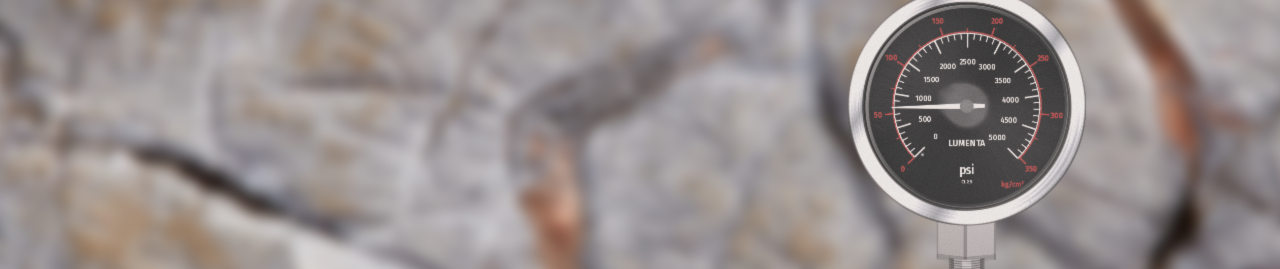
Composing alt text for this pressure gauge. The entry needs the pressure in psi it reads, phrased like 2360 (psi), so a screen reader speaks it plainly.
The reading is 800 (psi)
